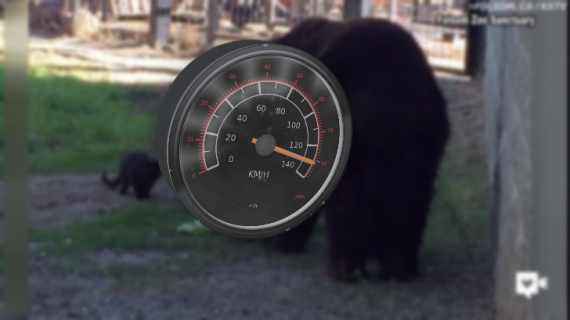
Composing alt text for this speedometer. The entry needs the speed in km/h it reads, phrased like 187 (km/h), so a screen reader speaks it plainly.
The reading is 130 (km/h)
